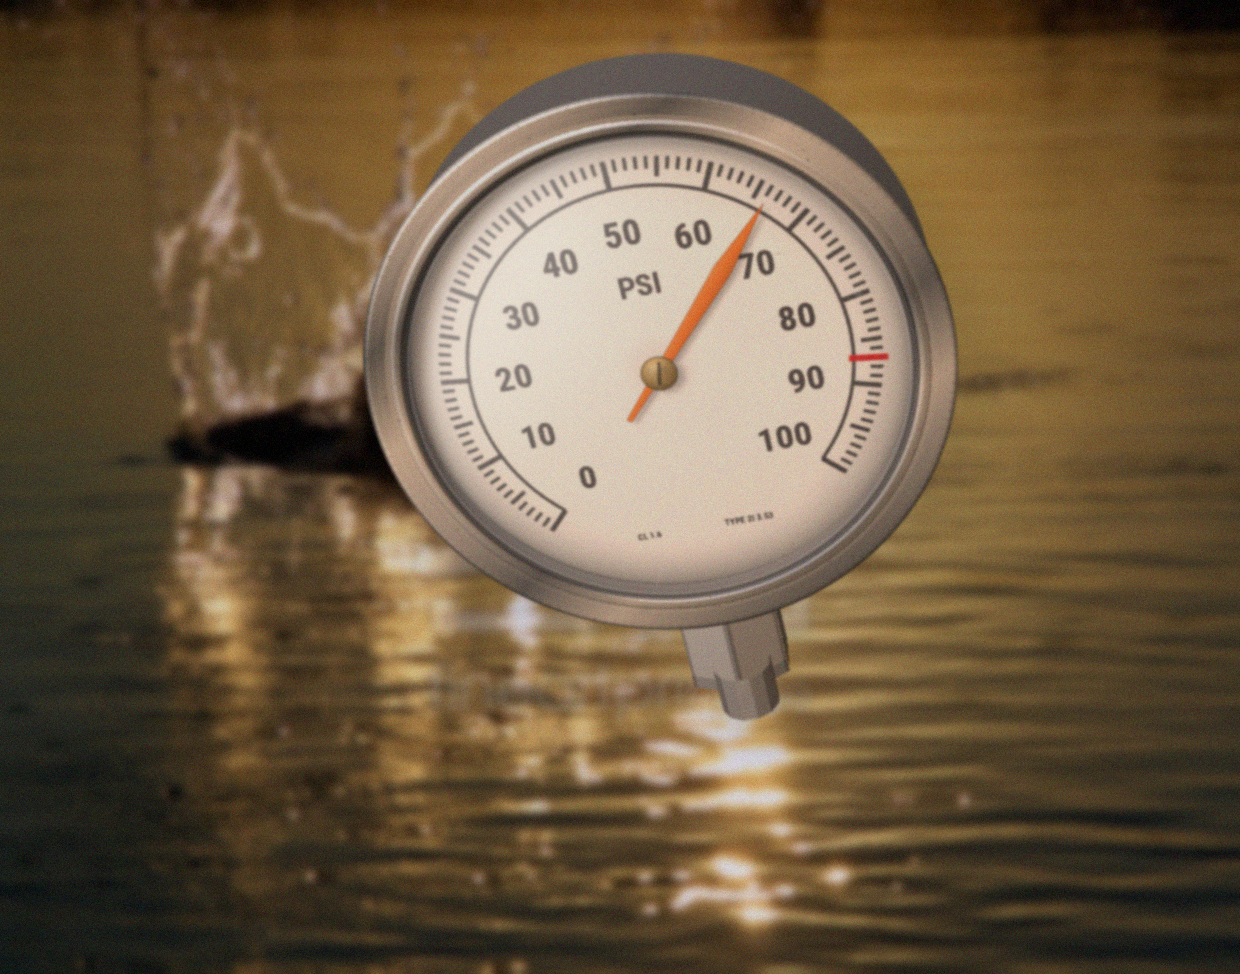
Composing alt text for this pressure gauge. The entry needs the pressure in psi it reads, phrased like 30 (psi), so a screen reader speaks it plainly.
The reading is 66 (psi)
